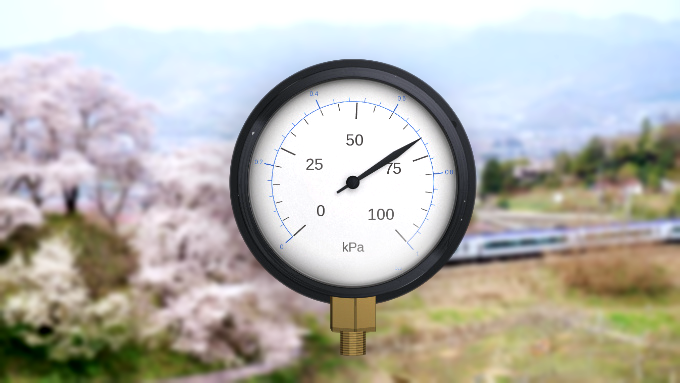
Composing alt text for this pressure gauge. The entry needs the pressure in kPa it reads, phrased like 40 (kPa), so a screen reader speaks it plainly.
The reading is 70 (kPa)
